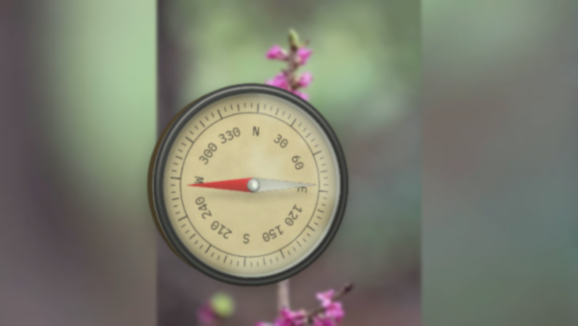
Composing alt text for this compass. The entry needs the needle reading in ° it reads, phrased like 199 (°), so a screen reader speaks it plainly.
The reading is 265 (°)
